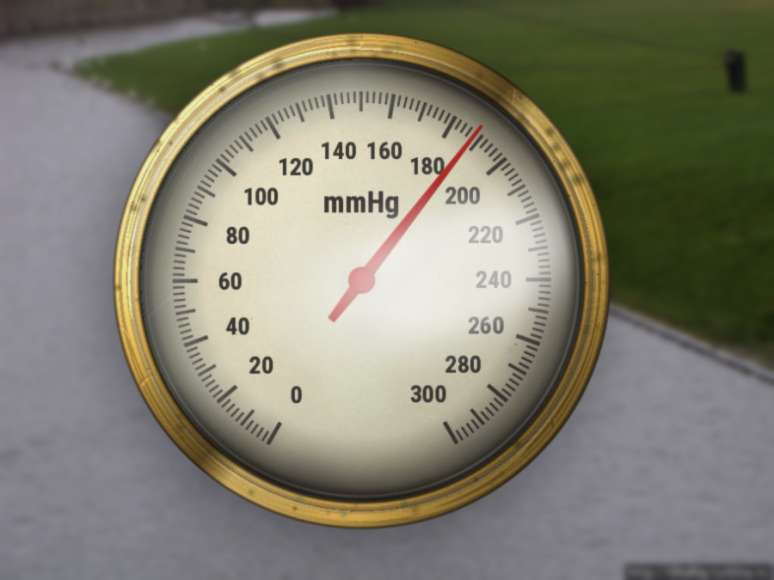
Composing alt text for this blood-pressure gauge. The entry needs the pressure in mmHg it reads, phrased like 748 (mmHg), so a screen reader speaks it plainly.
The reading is 188 (mmHg)
